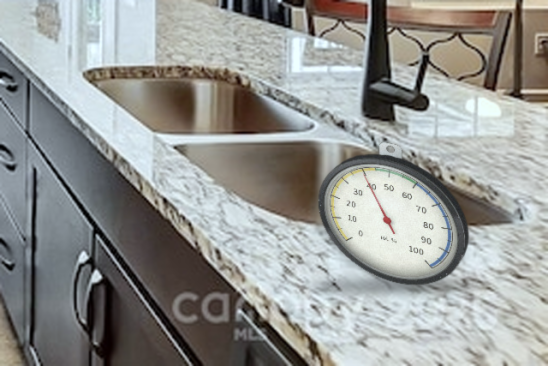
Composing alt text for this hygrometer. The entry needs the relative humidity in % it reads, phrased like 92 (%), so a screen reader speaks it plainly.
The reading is 40 (%)
